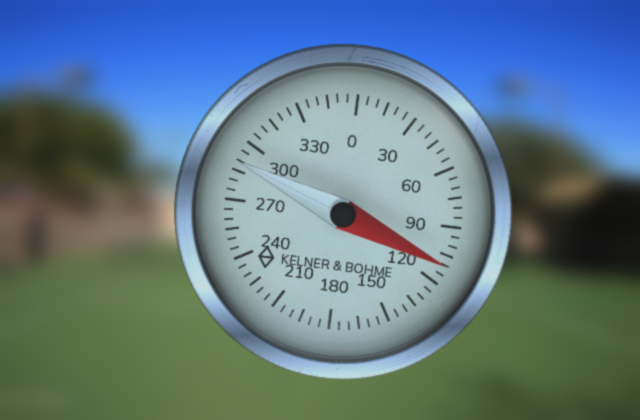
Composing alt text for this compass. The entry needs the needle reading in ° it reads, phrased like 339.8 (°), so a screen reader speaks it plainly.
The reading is 110 (°)
